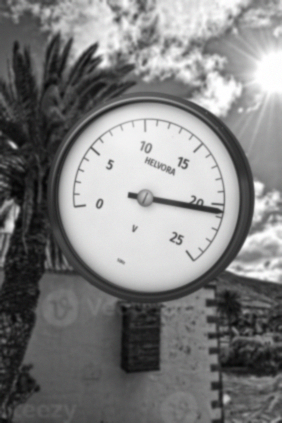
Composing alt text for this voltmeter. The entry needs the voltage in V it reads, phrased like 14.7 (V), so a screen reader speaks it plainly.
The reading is 20.5 (V)
